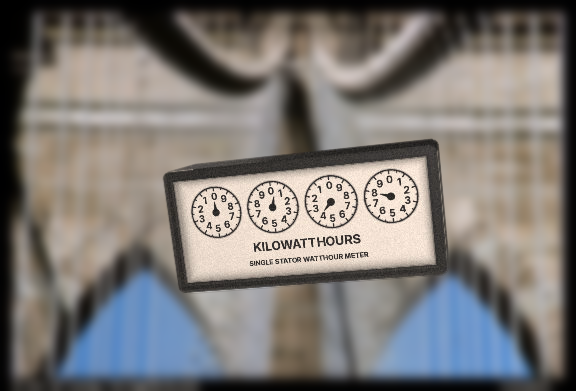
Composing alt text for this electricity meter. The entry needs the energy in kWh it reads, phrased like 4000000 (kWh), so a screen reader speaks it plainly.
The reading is 38 (kWh)
